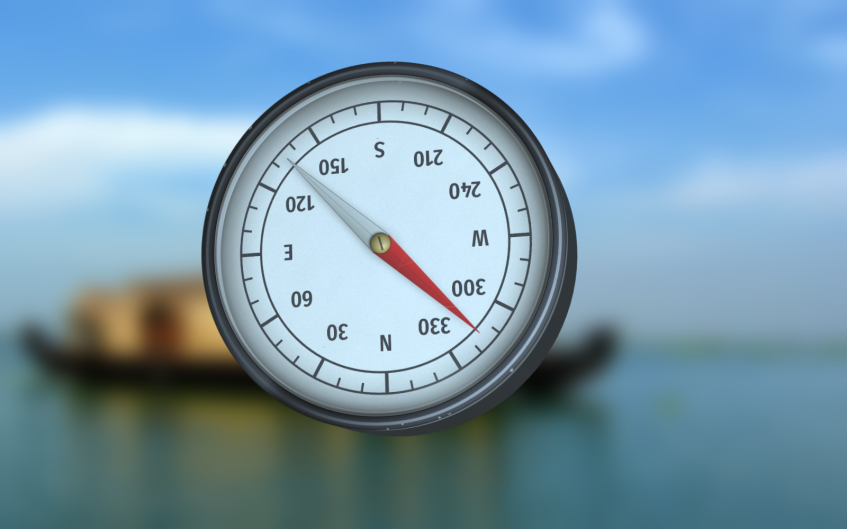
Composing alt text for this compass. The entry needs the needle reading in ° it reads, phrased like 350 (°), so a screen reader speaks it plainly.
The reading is 315 (°)
